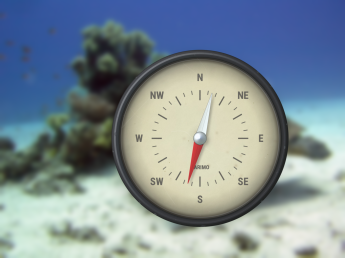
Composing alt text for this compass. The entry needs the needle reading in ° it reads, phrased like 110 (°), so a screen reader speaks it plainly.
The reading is 195 (°)
